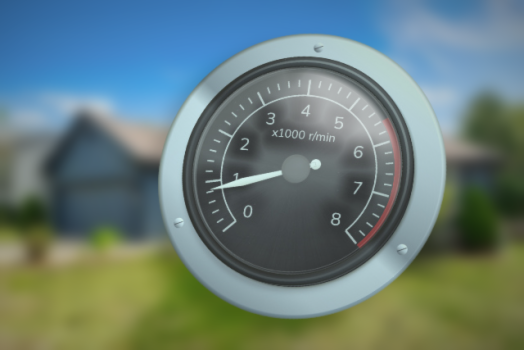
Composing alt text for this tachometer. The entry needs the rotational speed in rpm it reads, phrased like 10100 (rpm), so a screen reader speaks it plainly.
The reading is 800 (rpm)
